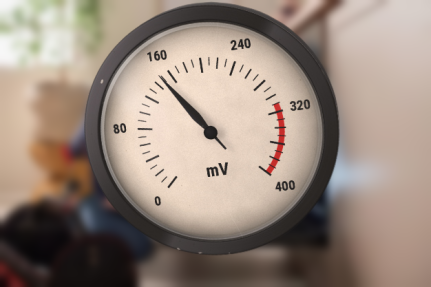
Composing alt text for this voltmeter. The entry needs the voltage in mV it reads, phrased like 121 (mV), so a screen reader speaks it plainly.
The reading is 150 (mV)
